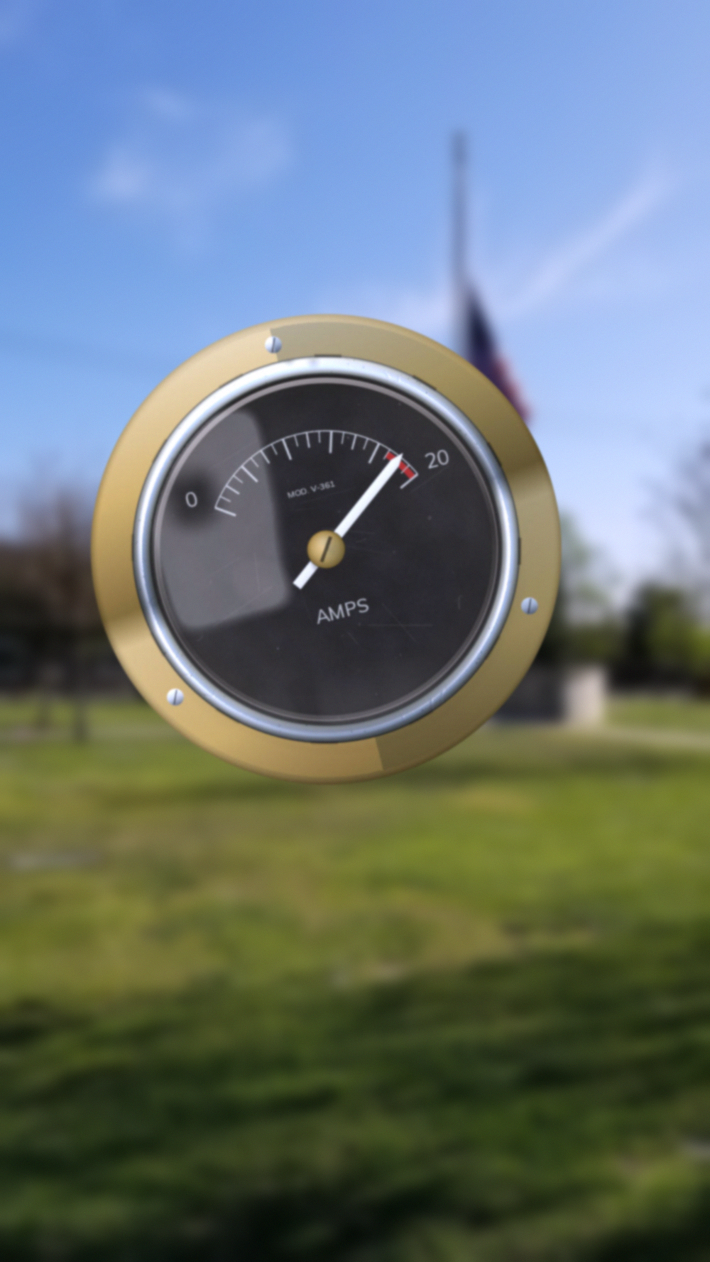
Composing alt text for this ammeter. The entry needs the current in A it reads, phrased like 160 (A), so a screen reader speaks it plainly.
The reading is 18 (A)
